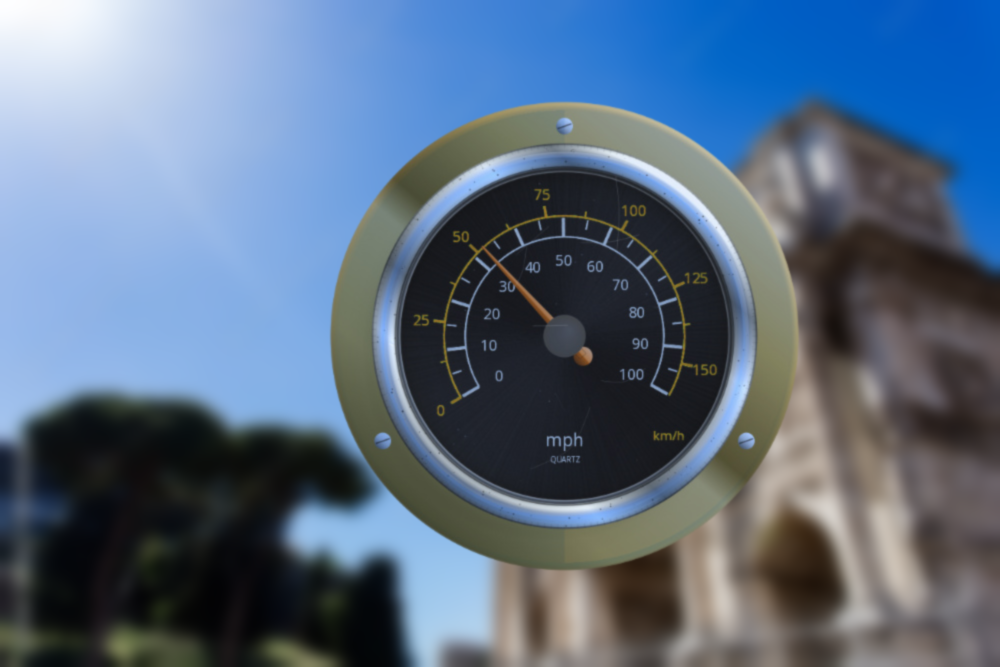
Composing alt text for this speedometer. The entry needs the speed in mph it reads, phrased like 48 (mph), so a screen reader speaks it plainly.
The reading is 32.5 (mph)
